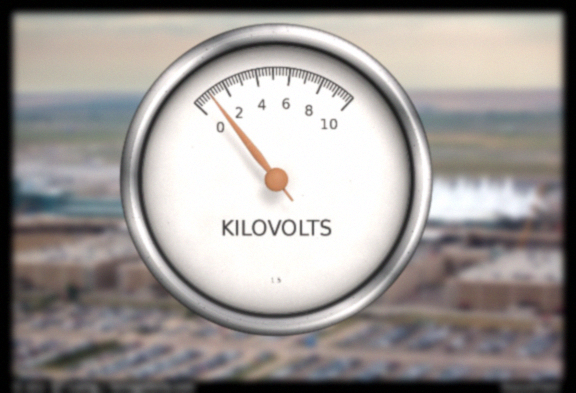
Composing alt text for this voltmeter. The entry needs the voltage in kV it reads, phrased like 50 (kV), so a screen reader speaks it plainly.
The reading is 1 (kV)
